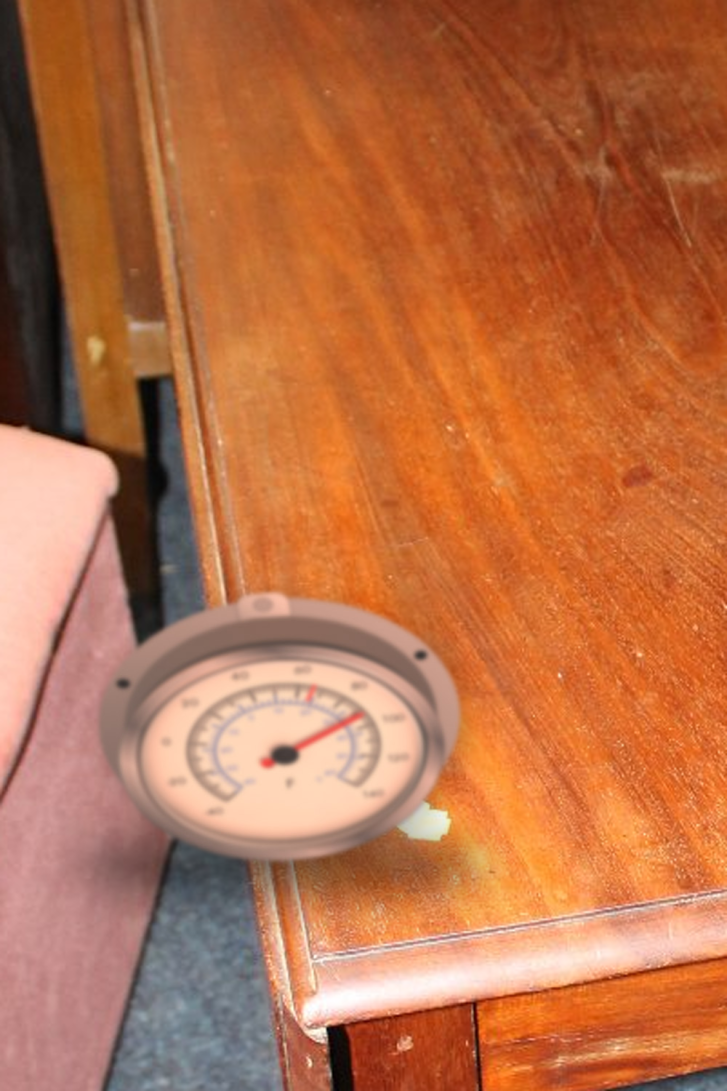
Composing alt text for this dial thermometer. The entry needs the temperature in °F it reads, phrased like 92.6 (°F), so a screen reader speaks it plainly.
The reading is 90 (°F)
